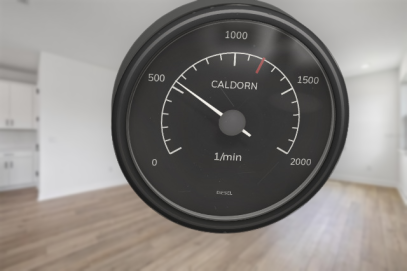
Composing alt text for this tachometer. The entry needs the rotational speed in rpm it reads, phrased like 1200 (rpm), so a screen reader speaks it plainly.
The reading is 550 (rpm)
